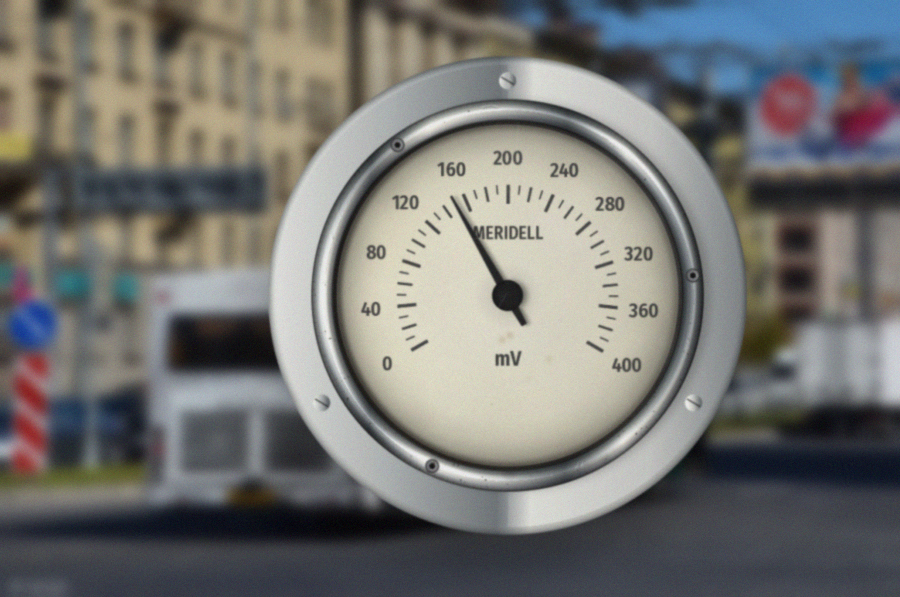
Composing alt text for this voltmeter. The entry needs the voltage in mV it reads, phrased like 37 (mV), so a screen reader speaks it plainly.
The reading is 150 (mV)
